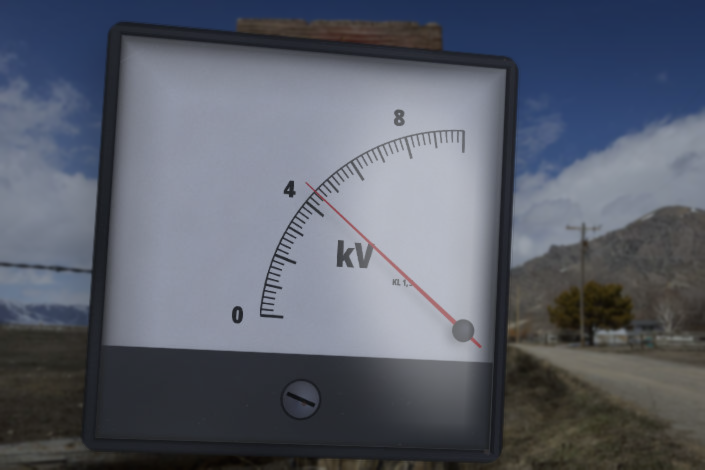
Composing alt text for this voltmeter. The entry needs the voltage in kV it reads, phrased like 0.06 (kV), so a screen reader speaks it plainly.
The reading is 4.4 (kV)
